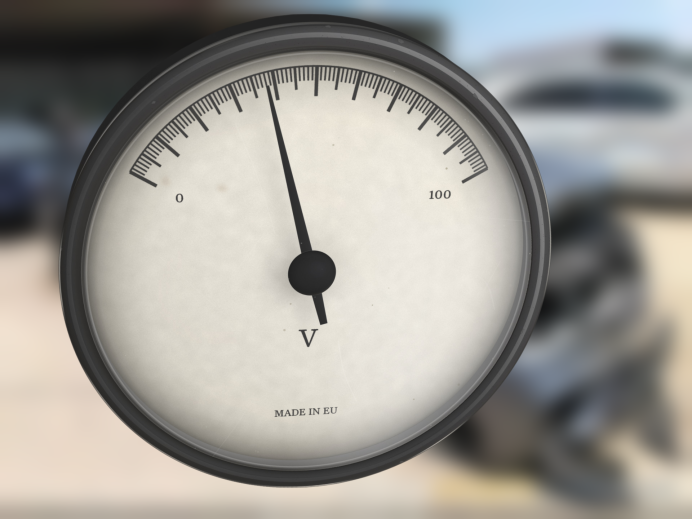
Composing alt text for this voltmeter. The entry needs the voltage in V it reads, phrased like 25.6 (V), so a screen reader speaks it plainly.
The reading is 38 (V)
